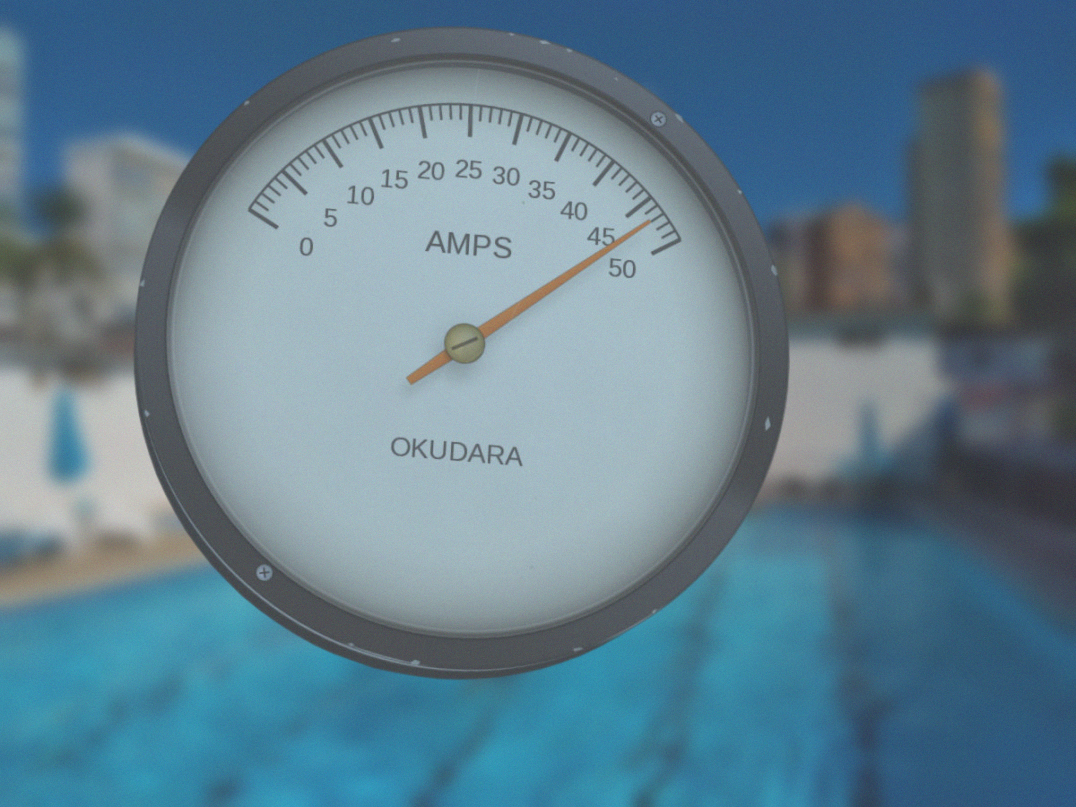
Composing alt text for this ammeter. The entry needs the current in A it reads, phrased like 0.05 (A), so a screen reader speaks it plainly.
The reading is 47 (A)
